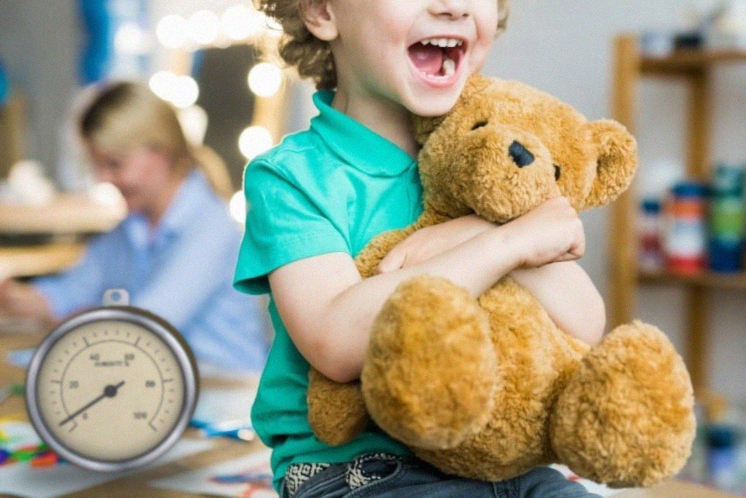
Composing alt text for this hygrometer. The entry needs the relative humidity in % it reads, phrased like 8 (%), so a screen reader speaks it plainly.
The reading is 4 (%)
